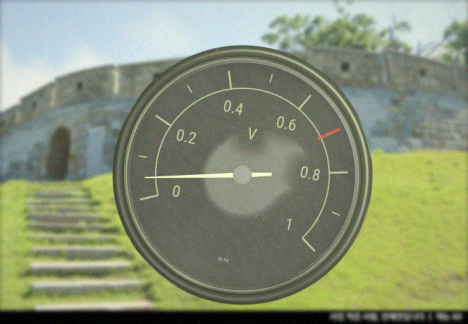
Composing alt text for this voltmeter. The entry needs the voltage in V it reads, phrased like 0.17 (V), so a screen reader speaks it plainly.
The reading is 0.05 (V)
